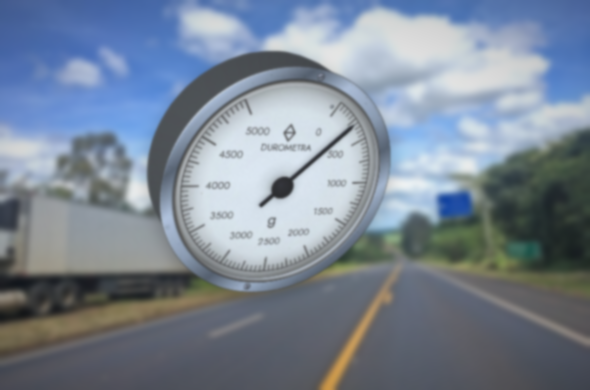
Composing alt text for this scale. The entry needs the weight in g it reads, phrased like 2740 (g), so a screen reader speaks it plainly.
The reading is 250 (g)
